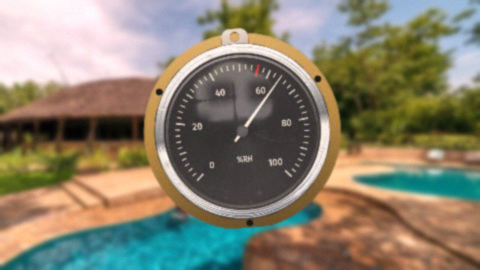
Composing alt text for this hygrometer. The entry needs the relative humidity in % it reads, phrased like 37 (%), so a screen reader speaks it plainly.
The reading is 64 (%)
